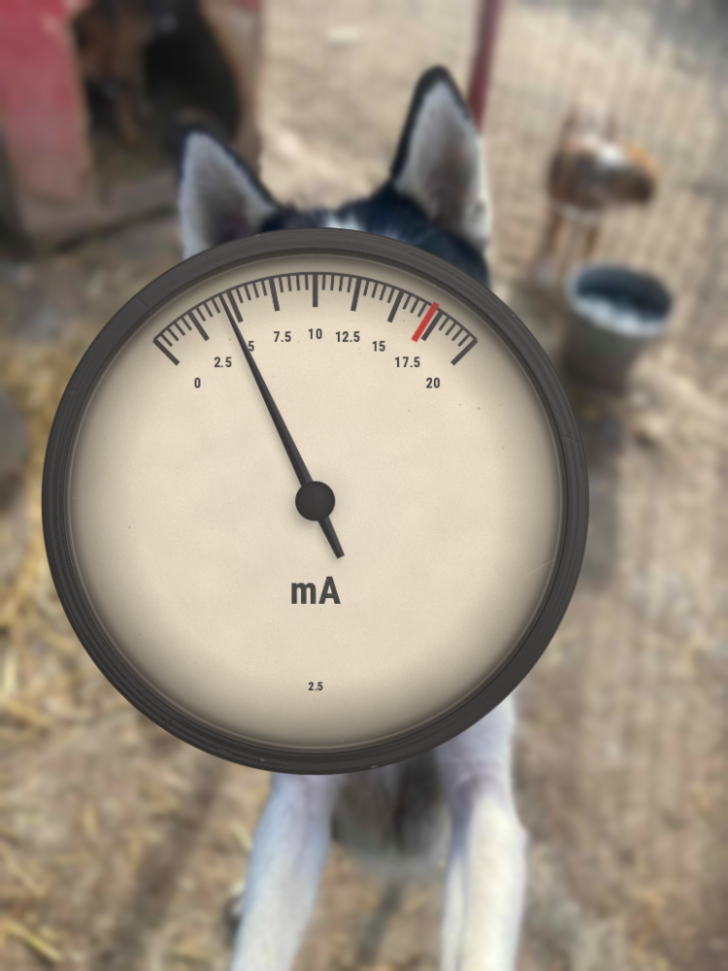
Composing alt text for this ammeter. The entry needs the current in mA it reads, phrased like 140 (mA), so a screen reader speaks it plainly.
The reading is 4.5 (mA)
